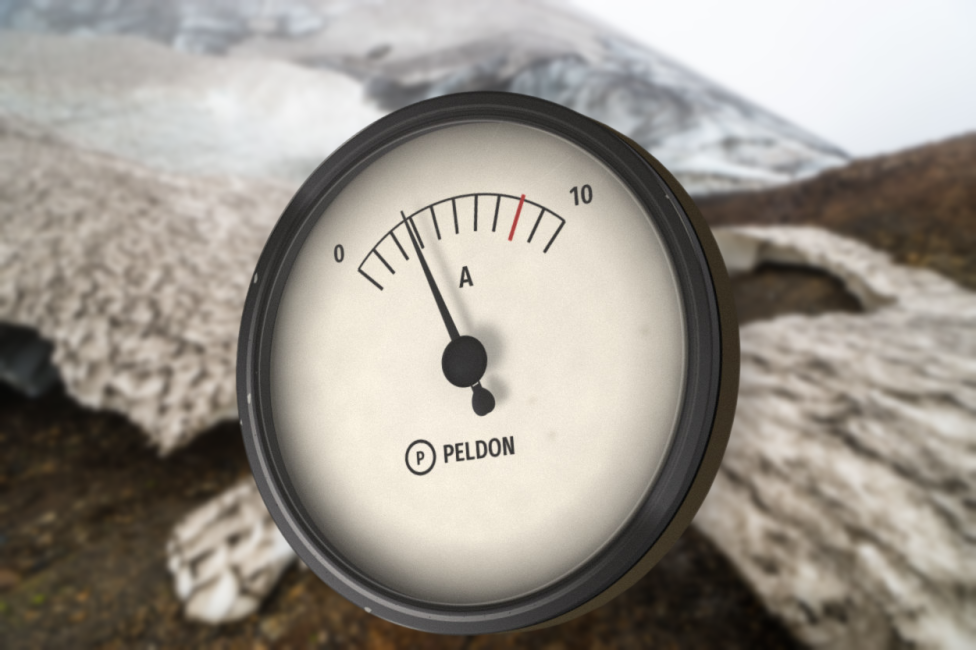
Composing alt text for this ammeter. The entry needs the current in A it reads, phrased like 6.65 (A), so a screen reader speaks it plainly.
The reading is 3 (A)
